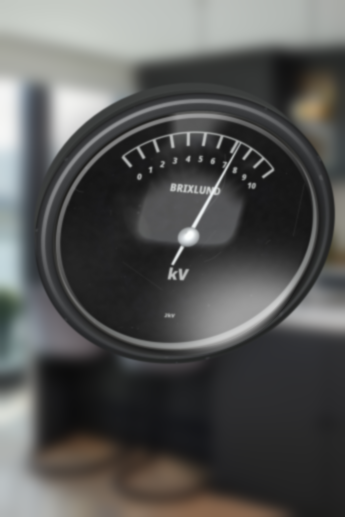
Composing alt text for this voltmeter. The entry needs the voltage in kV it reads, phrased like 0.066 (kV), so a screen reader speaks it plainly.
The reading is 7 (kV)
